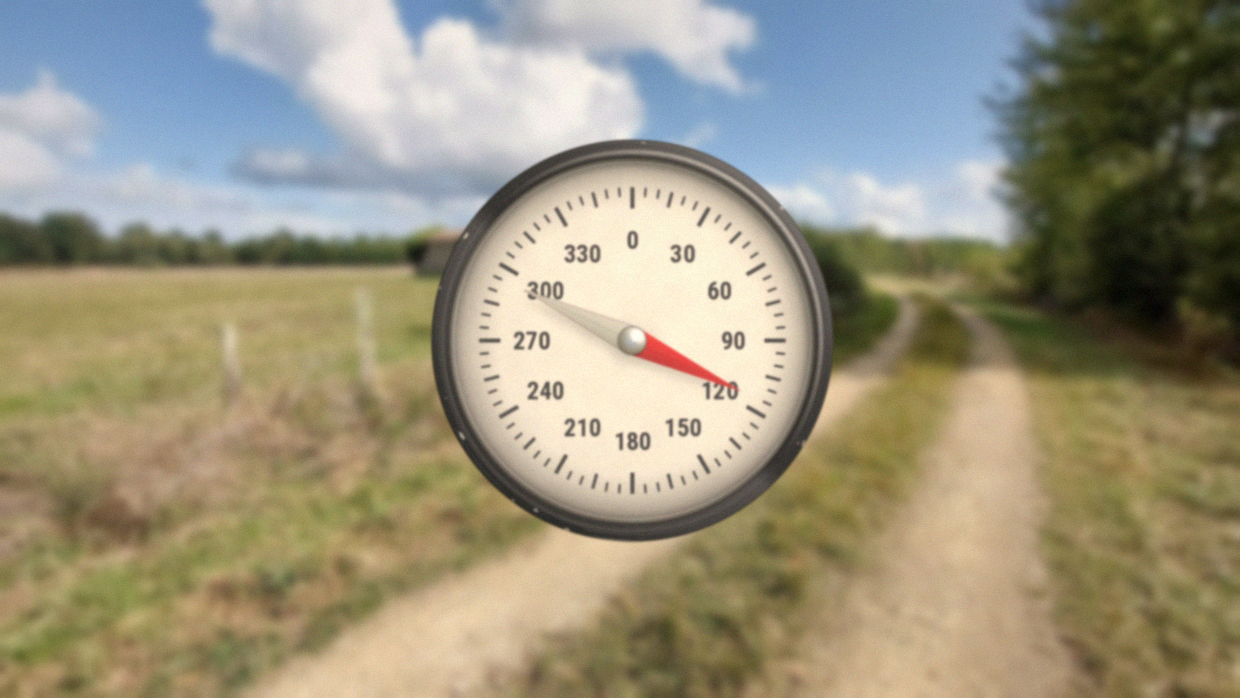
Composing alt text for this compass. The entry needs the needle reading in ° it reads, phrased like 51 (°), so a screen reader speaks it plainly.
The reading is 115 (°)
